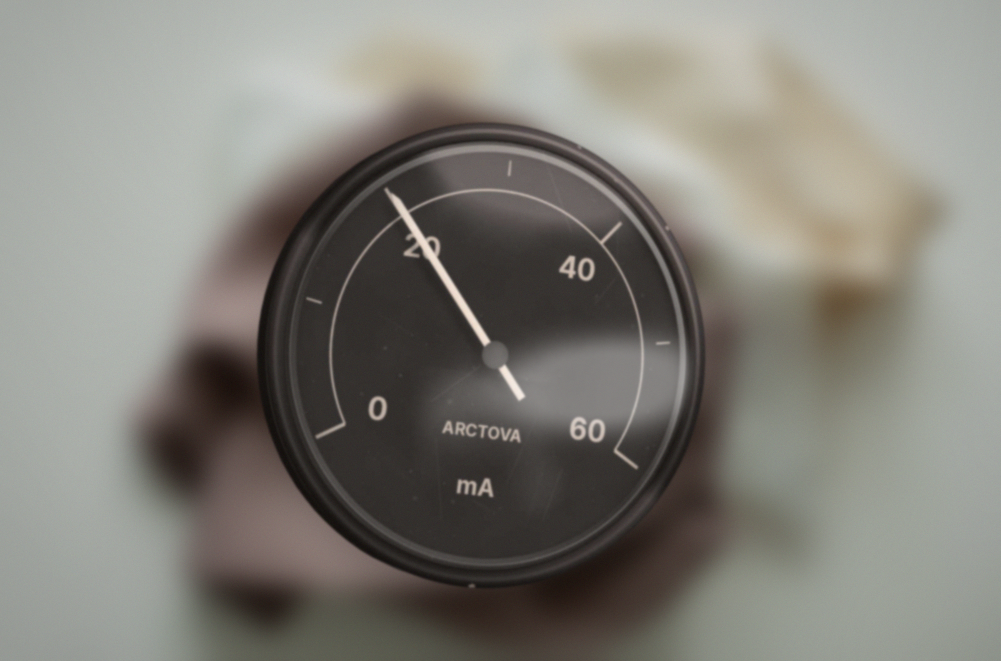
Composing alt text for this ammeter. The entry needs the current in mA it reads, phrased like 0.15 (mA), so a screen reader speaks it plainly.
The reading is 20 (mA)
